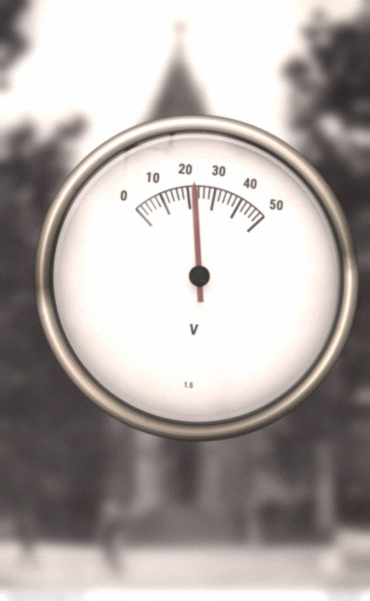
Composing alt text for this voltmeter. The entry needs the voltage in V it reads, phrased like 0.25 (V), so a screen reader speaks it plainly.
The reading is 22 (V)
